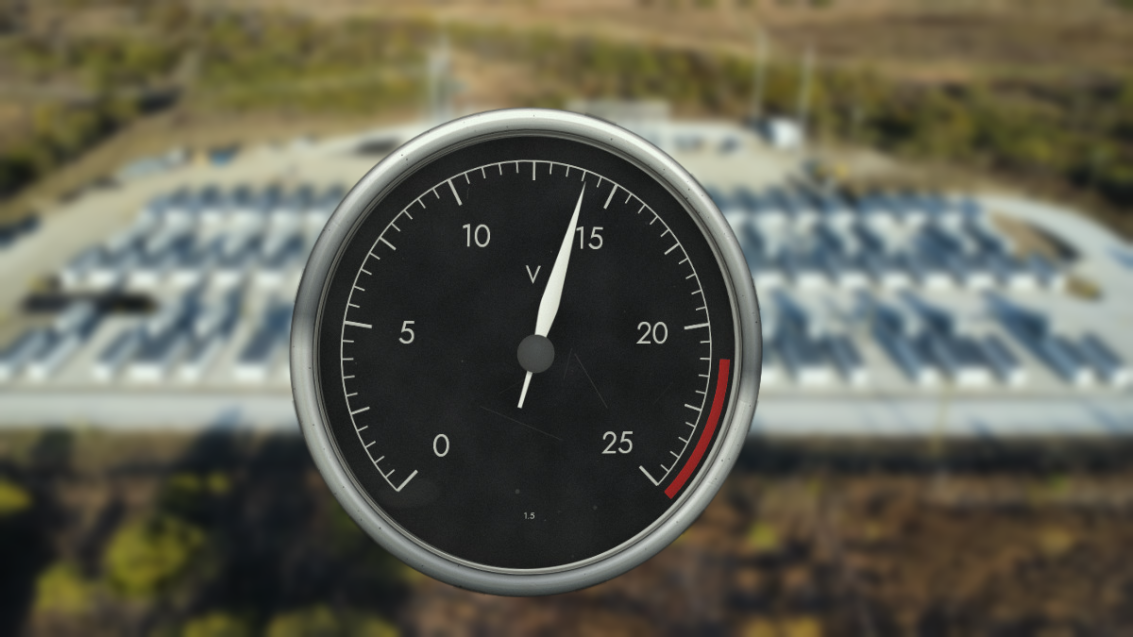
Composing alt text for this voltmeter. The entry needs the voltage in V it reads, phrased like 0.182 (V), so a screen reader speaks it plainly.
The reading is 14 (V)
